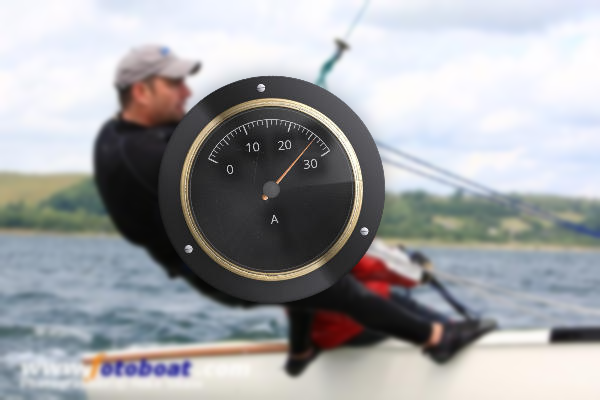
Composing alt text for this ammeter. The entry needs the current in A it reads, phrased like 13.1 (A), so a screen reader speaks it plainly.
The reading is 26 (A)
